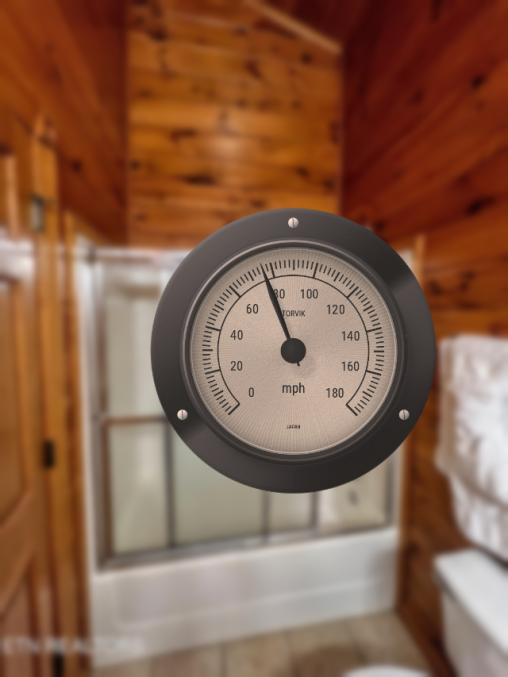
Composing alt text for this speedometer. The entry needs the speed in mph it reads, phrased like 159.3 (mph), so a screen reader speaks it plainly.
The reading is 76 (mph)
